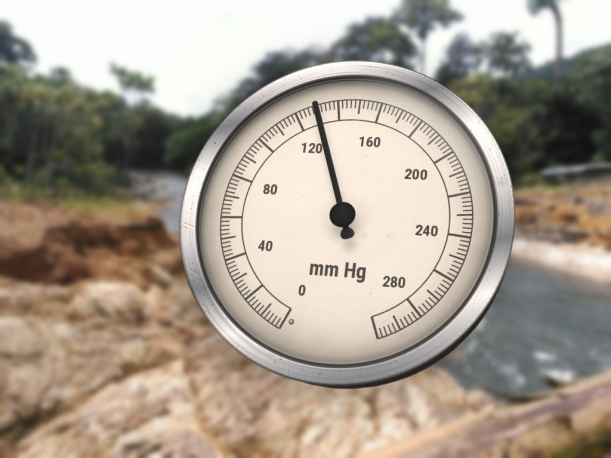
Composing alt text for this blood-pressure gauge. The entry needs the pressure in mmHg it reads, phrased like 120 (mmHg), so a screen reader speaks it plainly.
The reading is 130 (mmHg)
